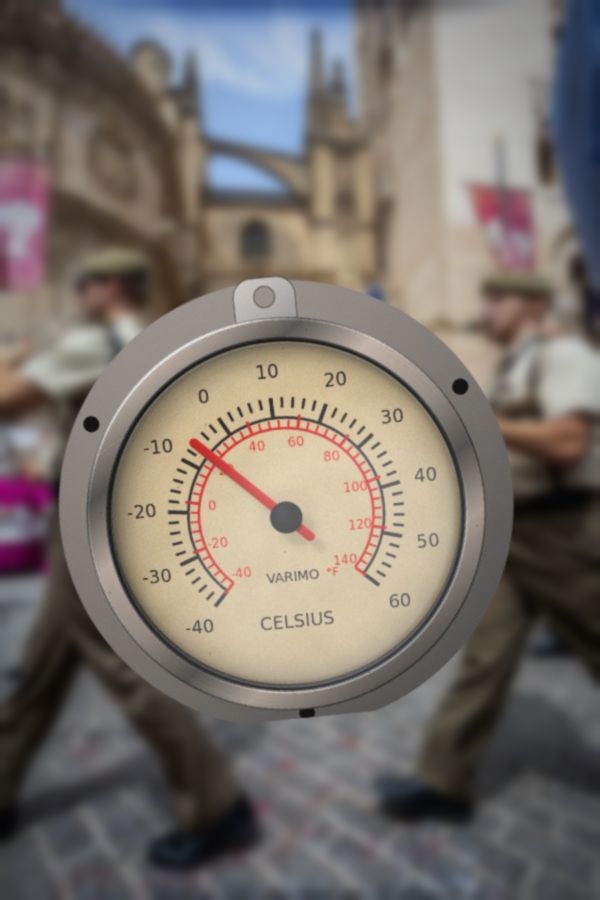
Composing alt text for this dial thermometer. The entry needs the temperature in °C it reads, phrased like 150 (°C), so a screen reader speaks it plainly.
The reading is -6 (°C)
